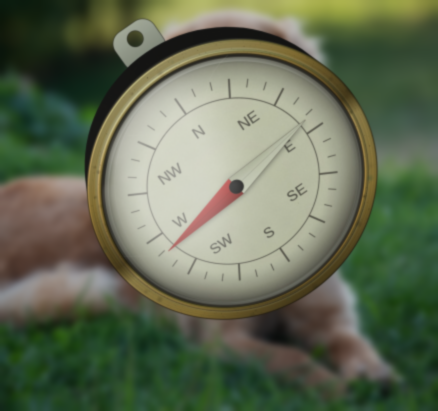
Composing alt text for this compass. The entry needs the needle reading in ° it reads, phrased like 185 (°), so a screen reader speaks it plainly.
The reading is 260 (°)
